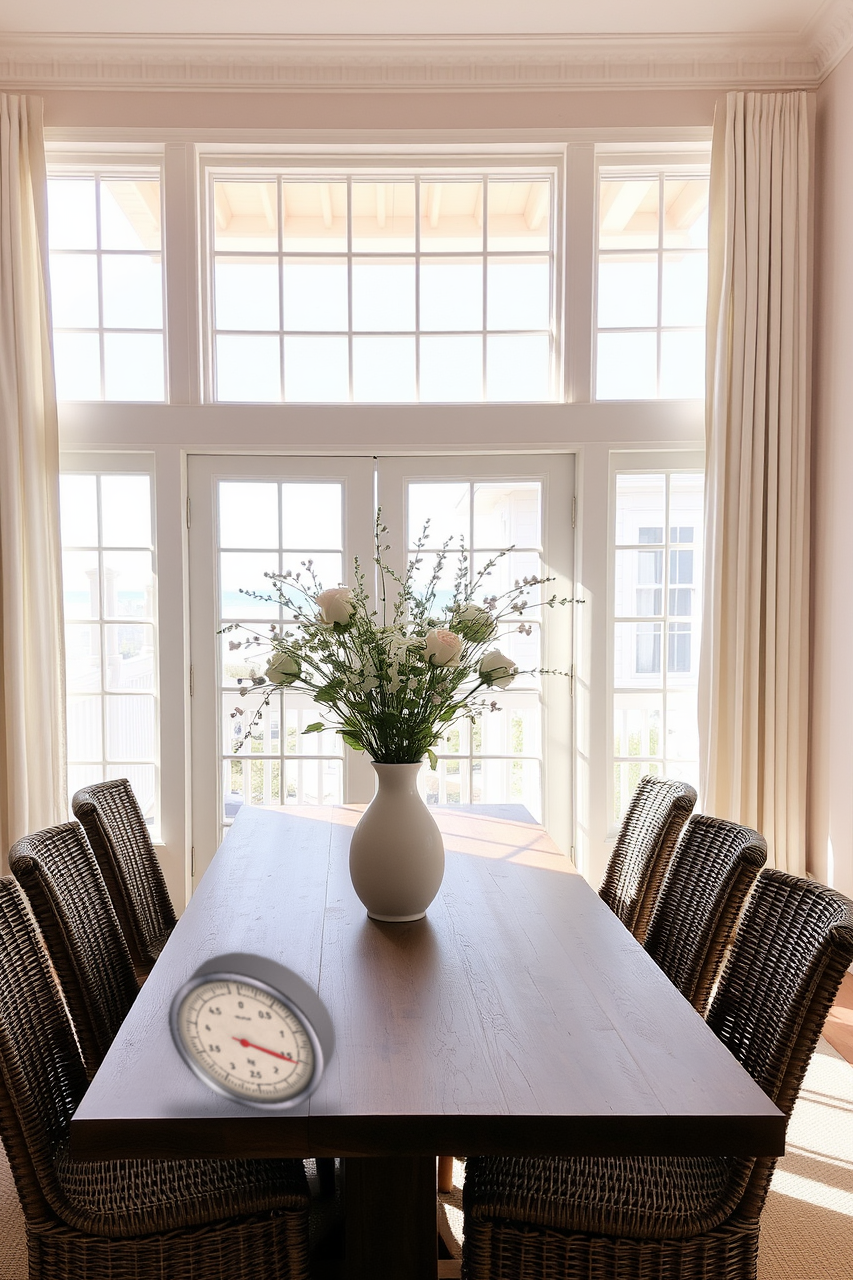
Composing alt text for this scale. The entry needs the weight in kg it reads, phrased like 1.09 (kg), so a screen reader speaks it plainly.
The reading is 1.5 (kg)
